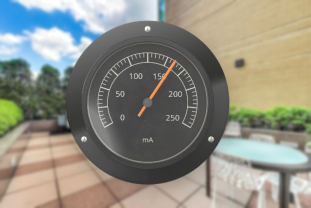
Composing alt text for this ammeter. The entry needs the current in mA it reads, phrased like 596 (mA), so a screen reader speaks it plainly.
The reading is 160 (mA)
